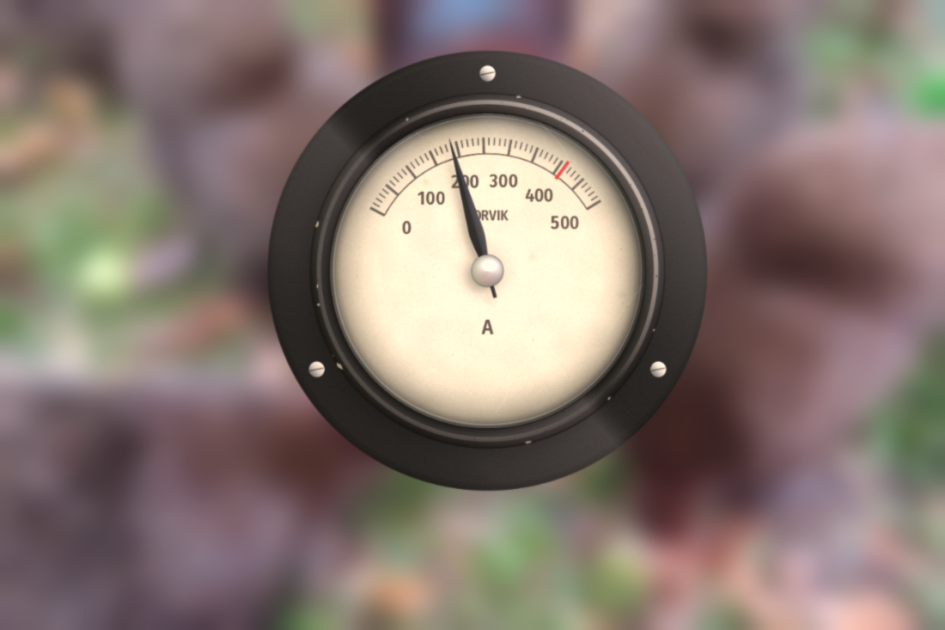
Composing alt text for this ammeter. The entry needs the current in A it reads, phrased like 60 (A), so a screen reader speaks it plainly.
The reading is 190 (A)
